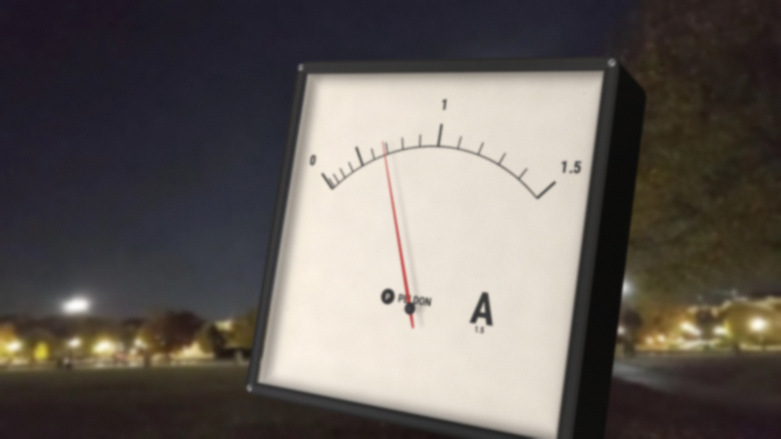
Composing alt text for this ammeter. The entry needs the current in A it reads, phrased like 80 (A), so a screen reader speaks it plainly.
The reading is 0.7 (A)
